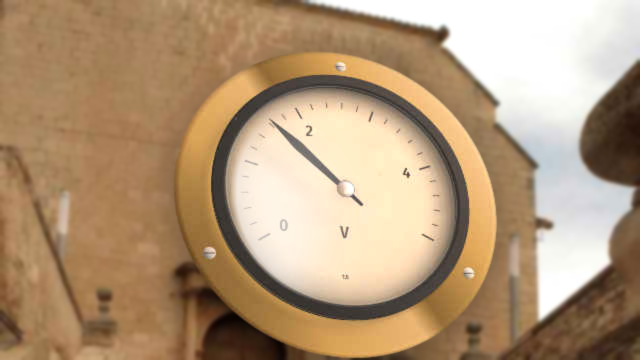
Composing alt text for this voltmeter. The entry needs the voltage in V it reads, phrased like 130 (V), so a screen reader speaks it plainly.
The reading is 1.6 (V)
